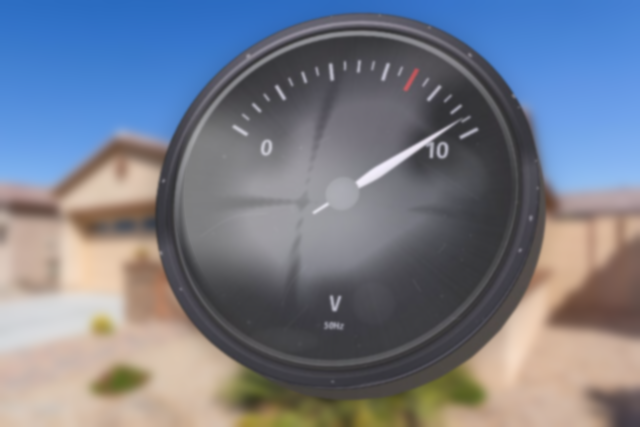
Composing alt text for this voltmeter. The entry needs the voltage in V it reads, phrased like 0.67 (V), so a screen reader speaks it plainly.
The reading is 9.5 (V)
